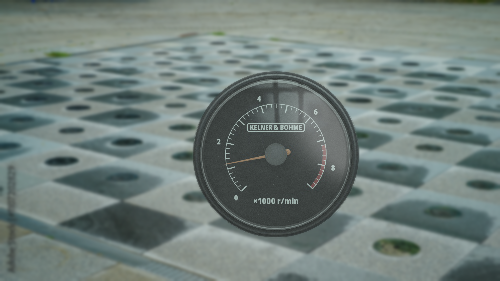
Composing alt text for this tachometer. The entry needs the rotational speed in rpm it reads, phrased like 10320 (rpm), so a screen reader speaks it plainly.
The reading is 1200 (rpm)
